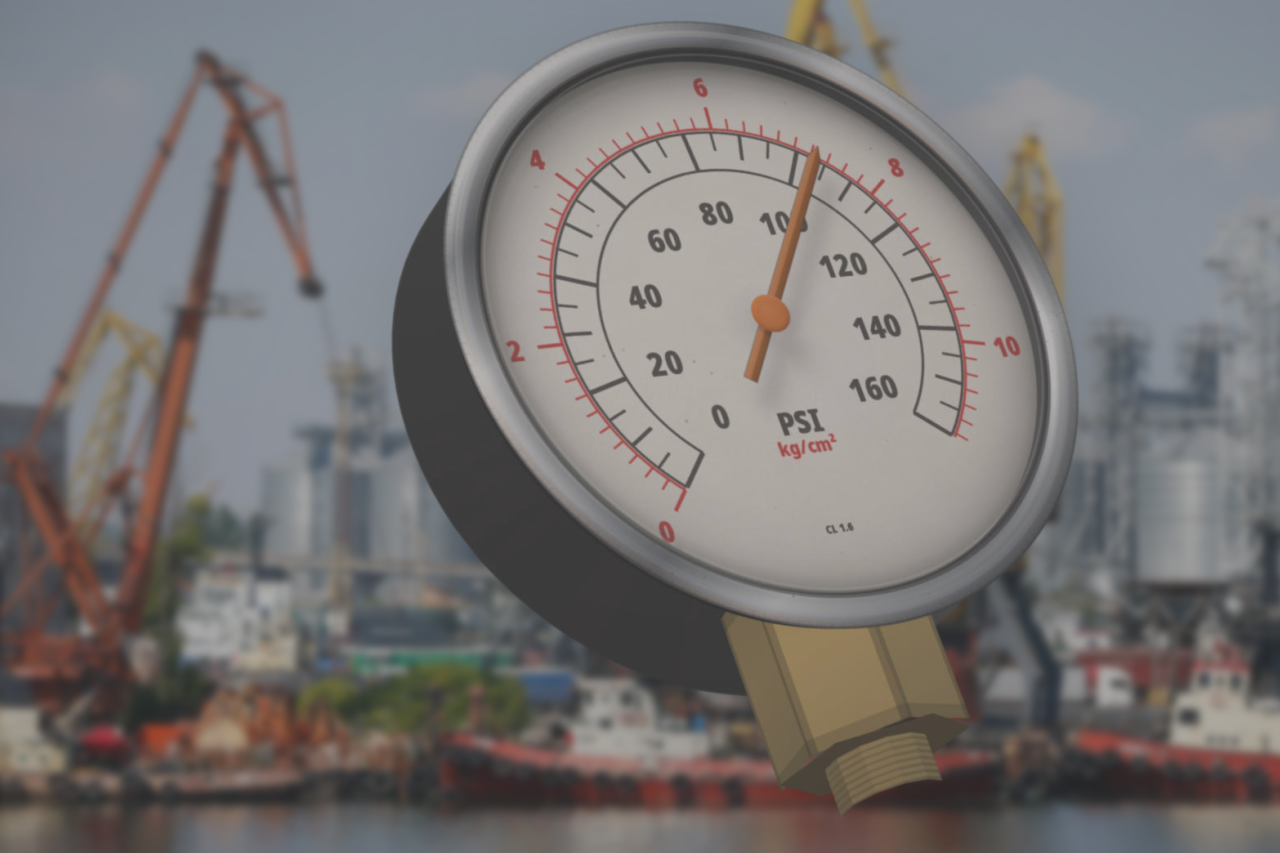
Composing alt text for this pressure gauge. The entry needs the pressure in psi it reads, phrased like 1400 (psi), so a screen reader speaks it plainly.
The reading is 102.5 (psi)
